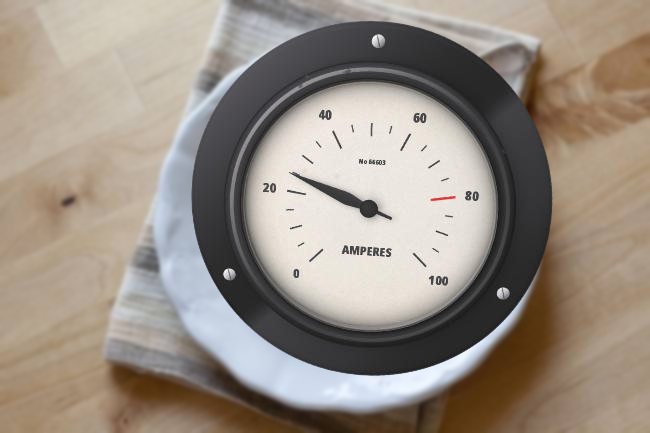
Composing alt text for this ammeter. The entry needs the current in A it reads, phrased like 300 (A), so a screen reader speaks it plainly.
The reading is 25 (A)
